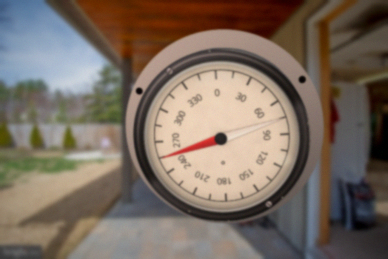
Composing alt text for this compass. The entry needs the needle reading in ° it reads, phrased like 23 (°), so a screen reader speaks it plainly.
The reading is 255 (°)
